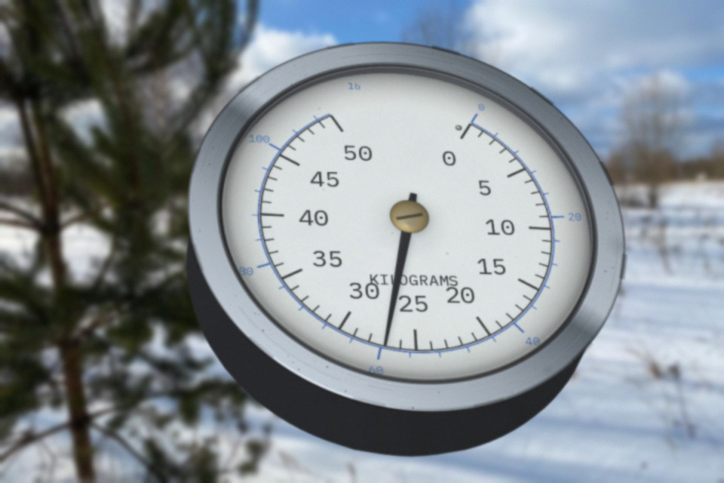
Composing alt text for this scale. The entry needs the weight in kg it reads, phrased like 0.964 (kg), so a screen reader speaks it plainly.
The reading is 27 (kg)
